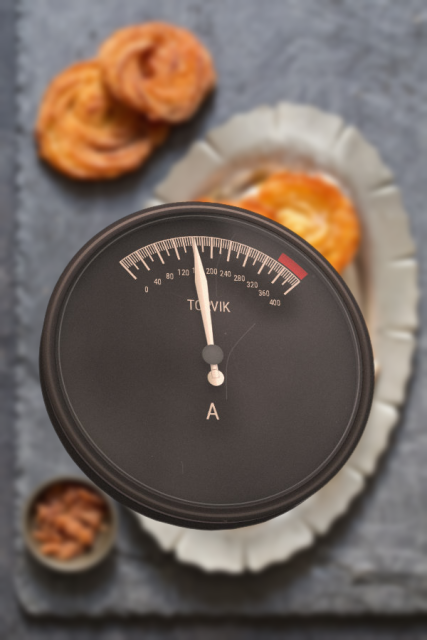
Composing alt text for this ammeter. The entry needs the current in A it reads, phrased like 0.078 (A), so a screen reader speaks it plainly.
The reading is 160 (A)
